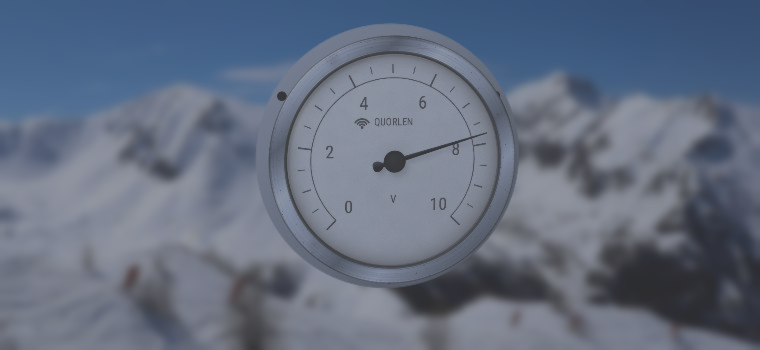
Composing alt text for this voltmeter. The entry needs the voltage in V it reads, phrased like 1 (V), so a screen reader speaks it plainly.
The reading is 7.75 (V)
